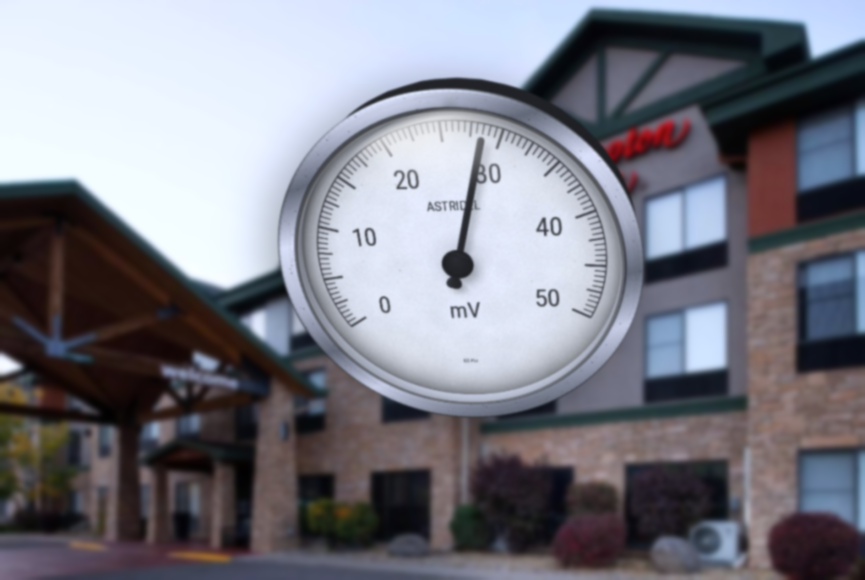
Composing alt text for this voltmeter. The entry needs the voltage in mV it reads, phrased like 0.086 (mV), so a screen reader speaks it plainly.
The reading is 28.5 (mV)
